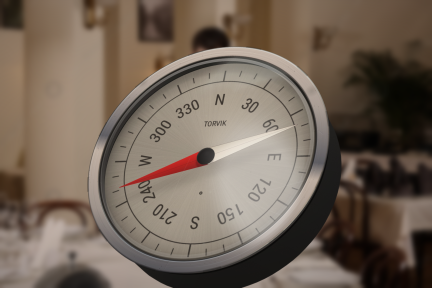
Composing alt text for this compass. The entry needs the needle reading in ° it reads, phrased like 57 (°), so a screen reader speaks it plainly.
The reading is 250 (°)
